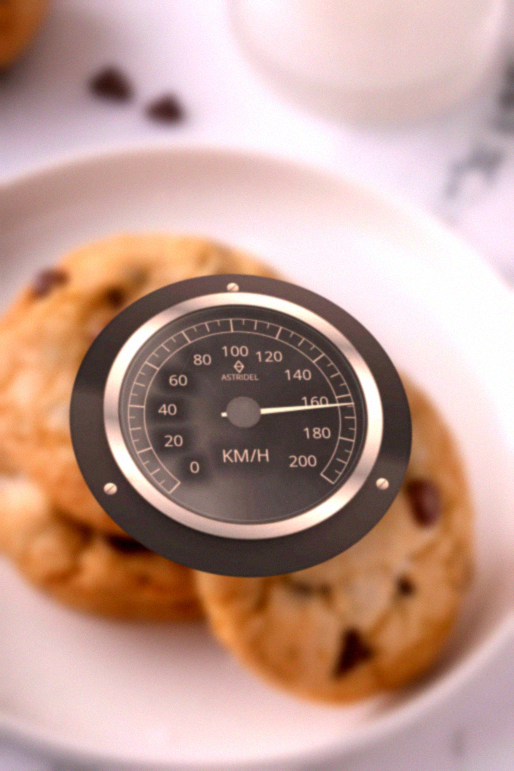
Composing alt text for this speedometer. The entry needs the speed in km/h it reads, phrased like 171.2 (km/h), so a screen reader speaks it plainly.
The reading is 165 (km/h)
